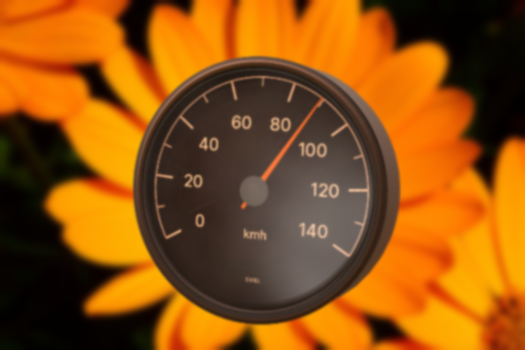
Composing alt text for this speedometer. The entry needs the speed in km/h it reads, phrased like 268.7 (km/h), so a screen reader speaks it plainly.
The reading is 90 (km/h)
